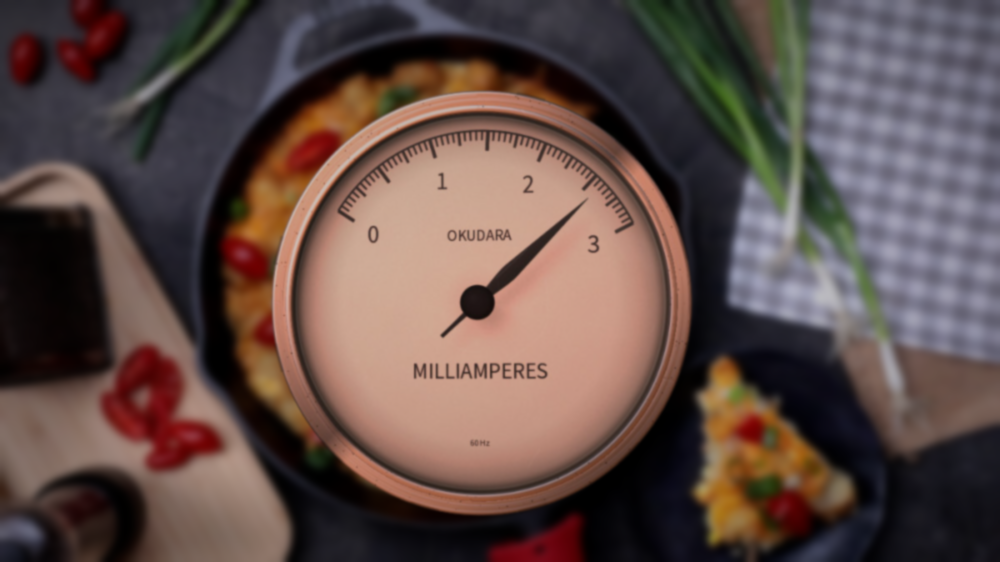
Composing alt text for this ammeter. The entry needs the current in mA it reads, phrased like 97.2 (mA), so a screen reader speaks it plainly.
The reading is 2.6 (mA)
